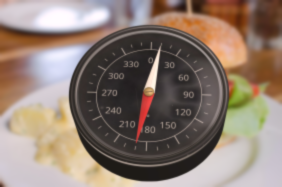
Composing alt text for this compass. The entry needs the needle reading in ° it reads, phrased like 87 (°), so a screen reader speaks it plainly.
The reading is 190 (°)
